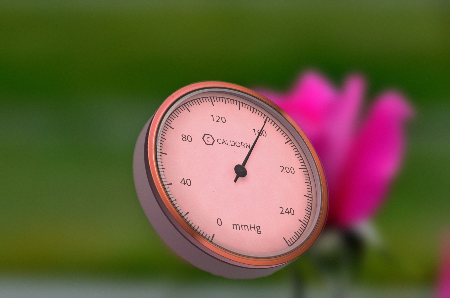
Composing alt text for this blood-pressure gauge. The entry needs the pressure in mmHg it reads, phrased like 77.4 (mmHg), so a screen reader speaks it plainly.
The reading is 160 (mmHg)
